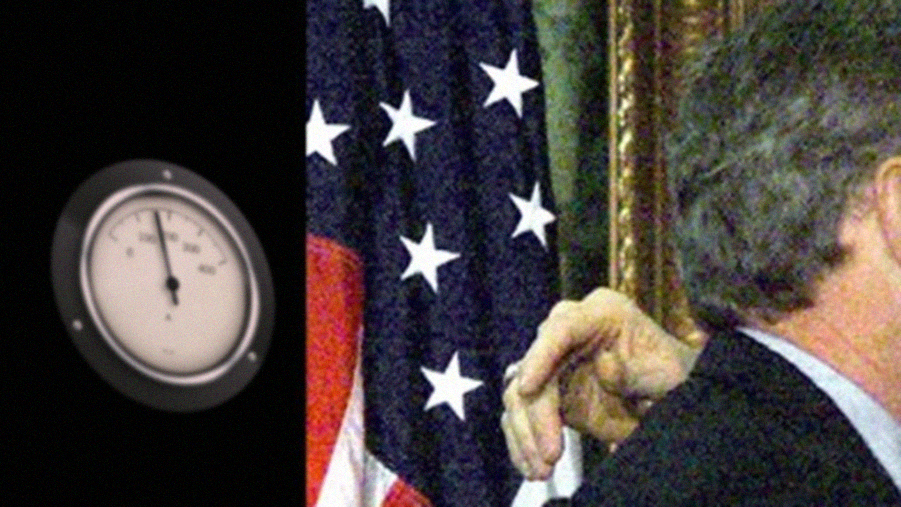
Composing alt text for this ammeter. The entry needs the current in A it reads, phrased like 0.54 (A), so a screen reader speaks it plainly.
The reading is 150 (A)
